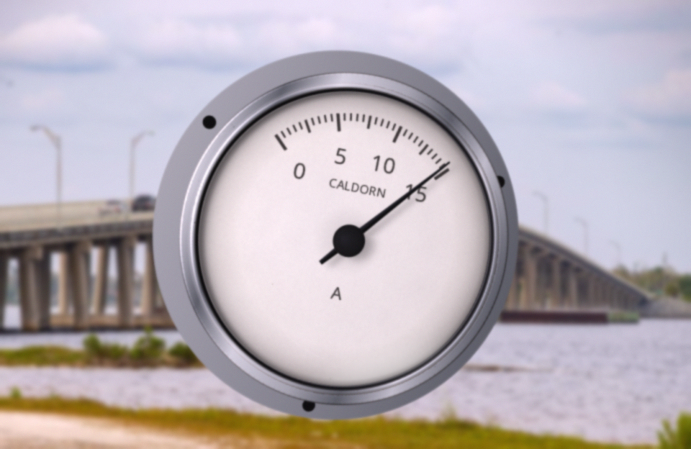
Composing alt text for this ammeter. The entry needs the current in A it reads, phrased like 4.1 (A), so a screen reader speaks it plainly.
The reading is 14.5 (A)
